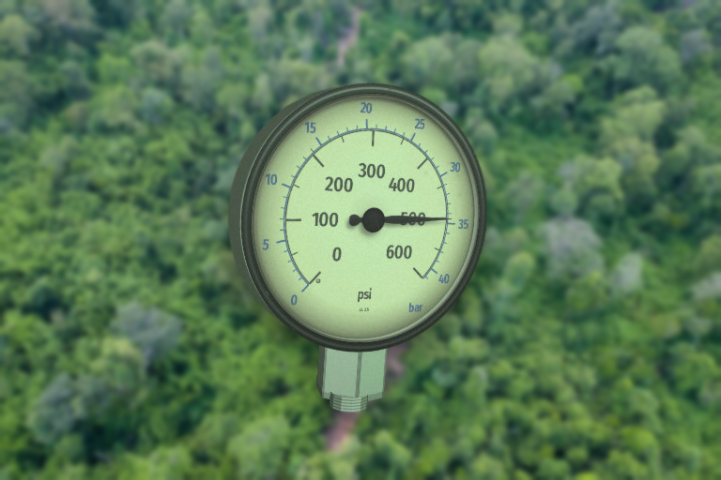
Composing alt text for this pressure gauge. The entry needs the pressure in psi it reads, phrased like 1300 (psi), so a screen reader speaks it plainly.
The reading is 500 (psi)
